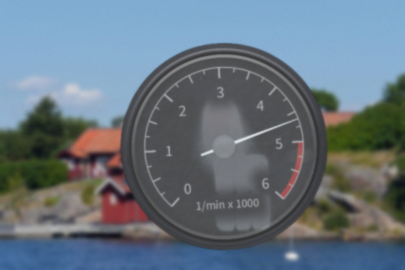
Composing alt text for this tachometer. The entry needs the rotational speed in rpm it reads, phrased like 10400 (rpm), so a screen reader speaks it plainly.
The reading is 4625 (rpm)
